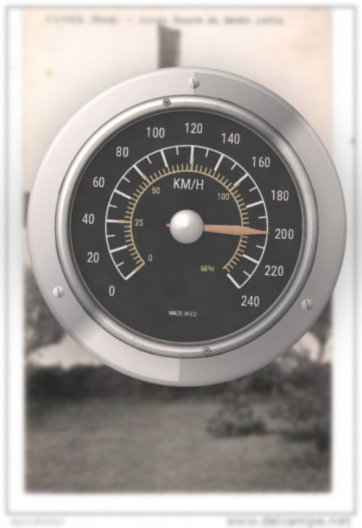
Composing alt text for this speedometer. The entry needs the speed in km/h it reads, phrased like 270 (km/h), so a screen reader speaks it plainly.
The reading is 200 (km/h)
